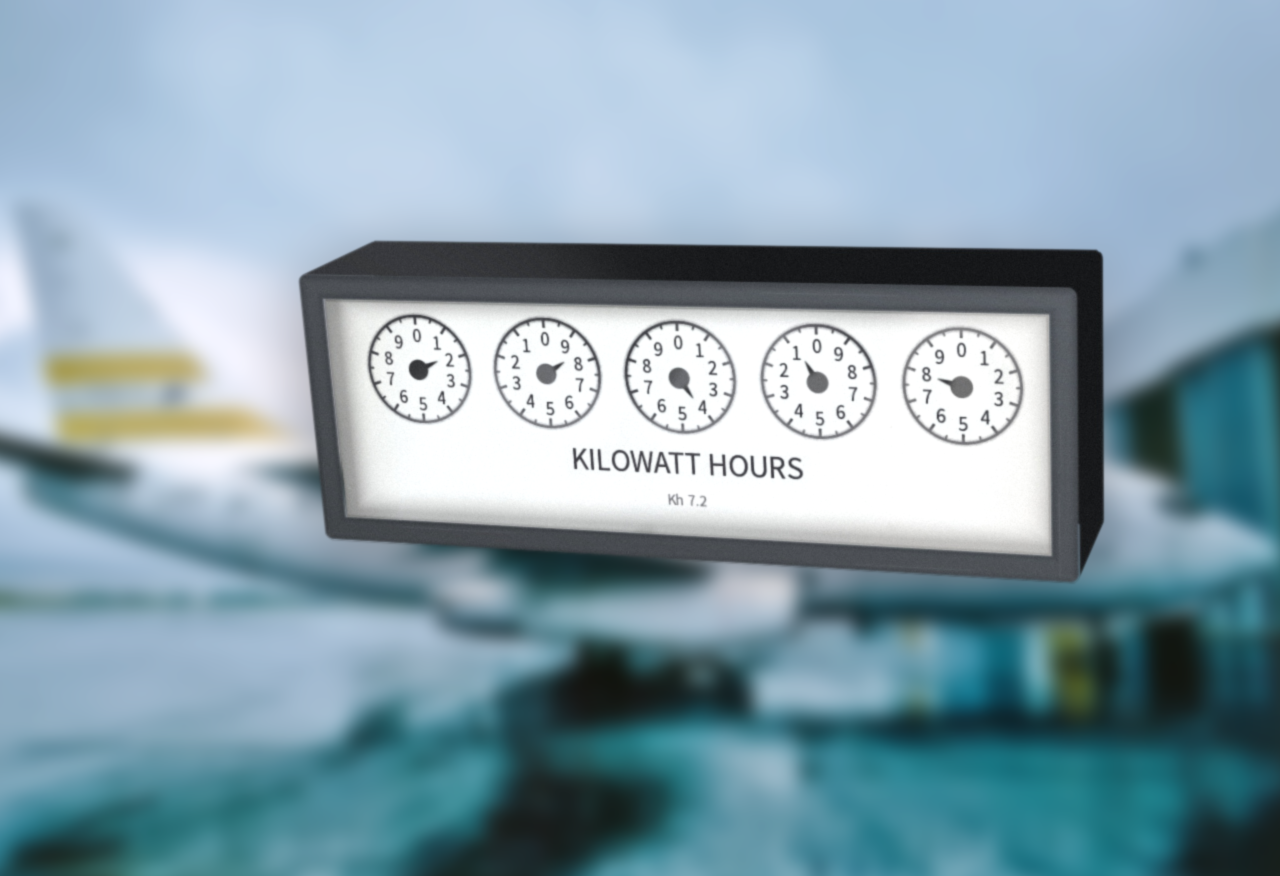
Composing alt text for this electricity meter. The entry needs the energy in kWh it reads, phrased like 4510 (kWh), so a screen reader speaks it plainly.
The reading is 18408 (kWh)
